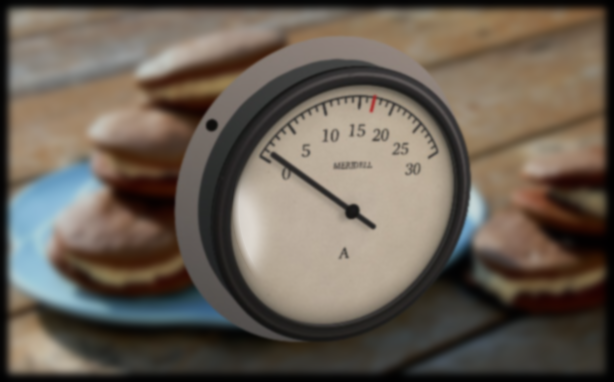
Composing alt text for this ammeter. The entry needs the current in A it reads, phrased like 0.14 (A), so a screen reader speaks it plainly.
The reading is 1 (A)
